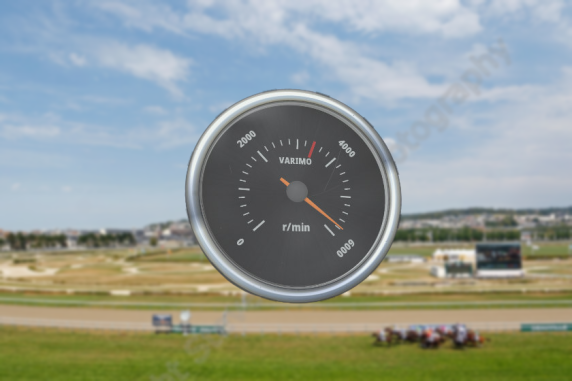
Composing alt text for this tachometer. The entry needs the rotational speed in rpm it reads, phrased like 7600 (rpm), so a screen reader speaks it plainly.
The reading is 5800 (rpm)
